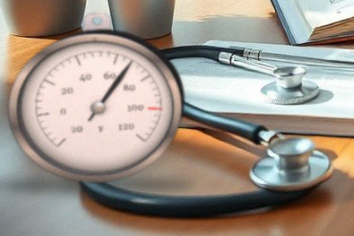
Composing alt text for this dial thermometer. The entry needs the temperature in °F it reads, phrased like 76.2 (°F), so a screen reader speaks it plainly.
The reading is 68 (°F)
